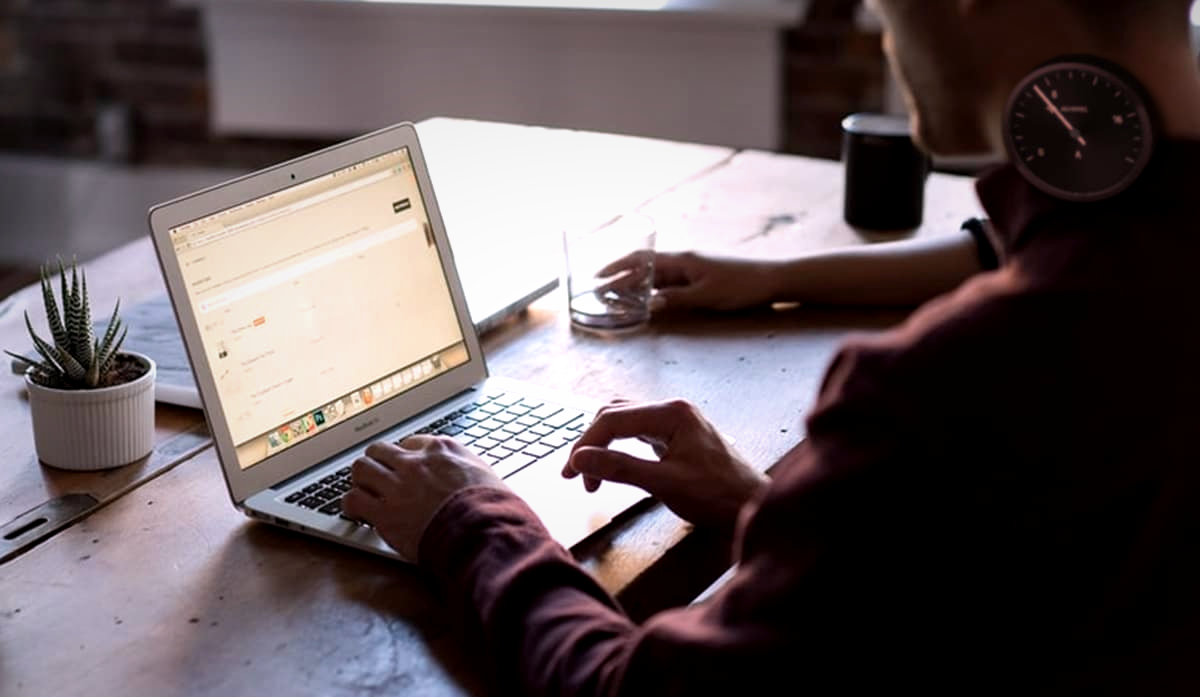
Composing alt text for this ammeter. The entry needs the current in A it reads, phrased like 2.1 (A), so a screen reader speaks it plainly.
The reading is 7 (A)
